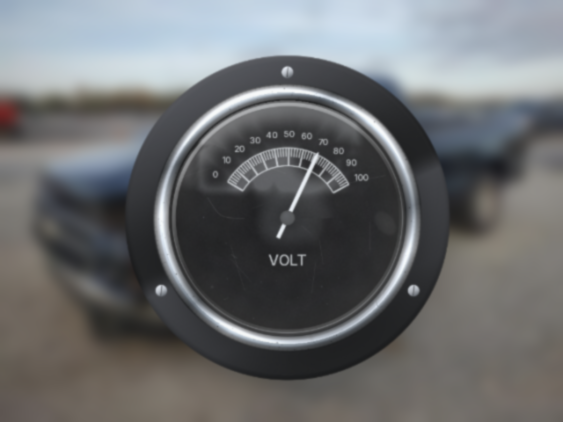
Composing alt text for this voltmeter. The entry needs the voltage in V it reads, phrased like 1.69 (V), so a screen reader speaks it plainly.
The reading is 70 (V)
